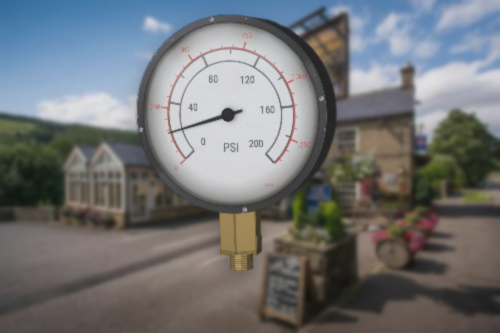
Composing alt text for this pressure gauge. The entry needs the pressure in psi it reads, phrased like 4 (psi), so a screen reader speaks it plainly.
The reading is 20 (psi)
